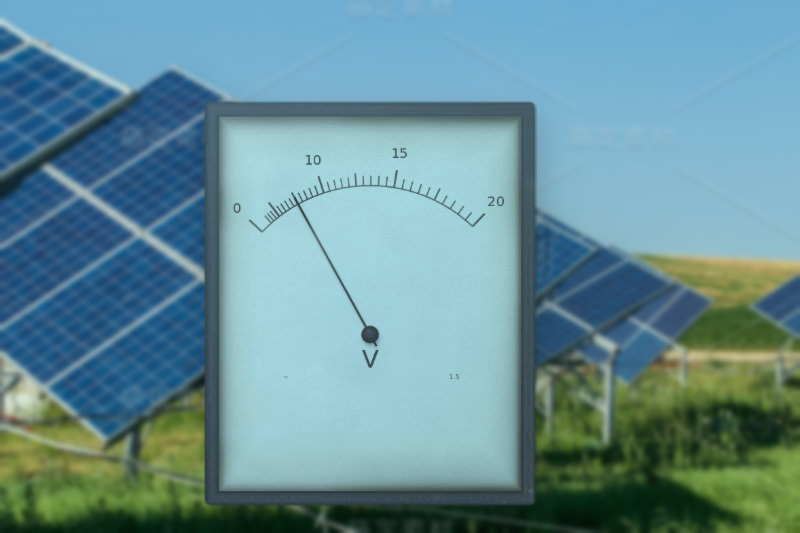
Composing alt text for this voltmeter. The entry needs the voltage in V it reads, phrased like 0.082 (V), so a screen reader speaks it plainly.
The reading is 7.5 (V)
